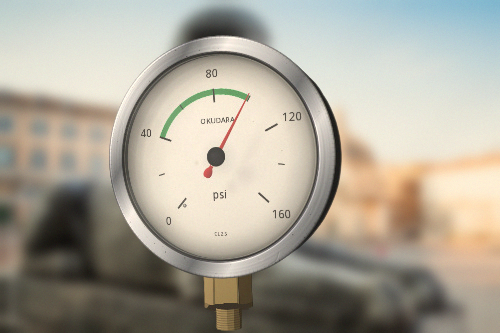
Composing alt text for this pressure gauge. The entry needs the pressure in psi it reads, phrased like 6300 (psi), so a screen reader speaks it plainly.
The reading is 100 (psi)
